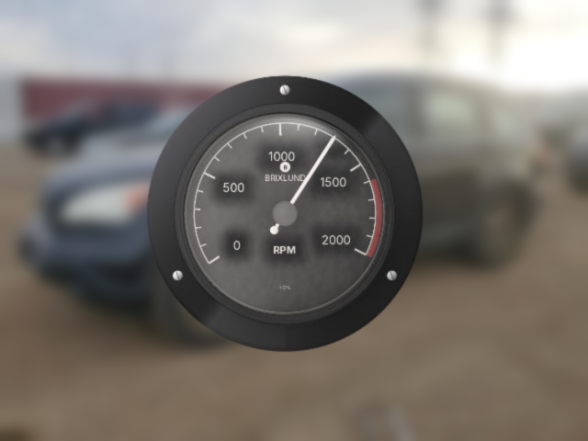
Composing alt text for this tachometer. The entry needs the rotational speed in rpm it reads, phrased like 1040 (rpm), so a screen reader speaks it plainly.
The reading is 1300 (rpm)
